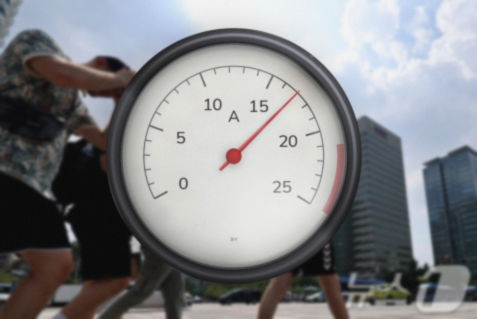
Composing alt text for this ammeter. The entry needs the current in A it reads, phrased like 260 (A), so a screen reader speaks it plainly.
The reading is 17 (A)
